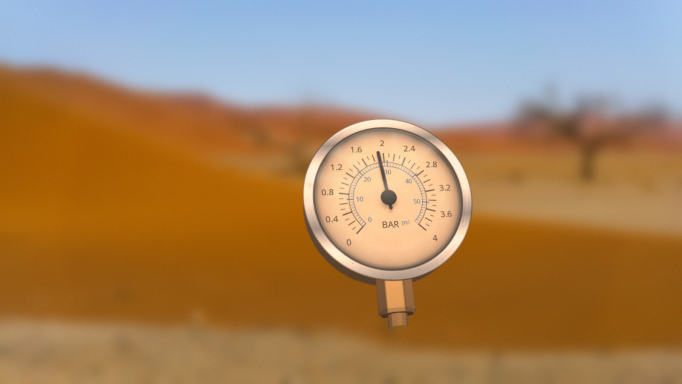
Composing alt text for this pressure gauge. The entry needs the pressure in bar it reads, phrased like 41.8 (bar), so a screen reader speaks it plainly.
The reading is 1.9 (bar)
